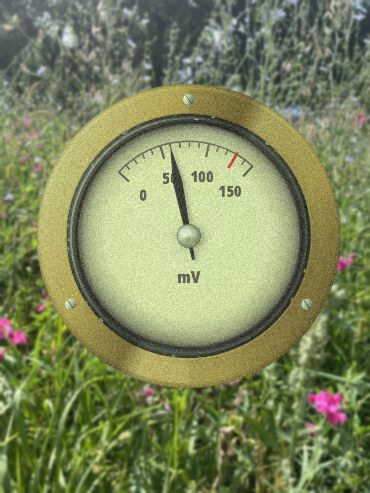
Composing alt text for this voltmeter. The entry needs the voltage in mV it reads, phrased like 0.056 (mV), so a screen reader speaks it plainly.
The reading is 60 (mV)
